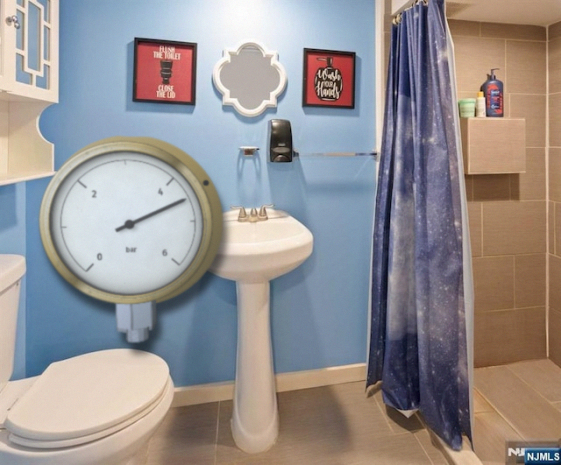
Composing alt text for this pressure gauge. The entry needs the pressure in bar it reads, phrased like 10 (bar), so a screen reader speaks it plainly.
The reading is 4.5 (bar)
